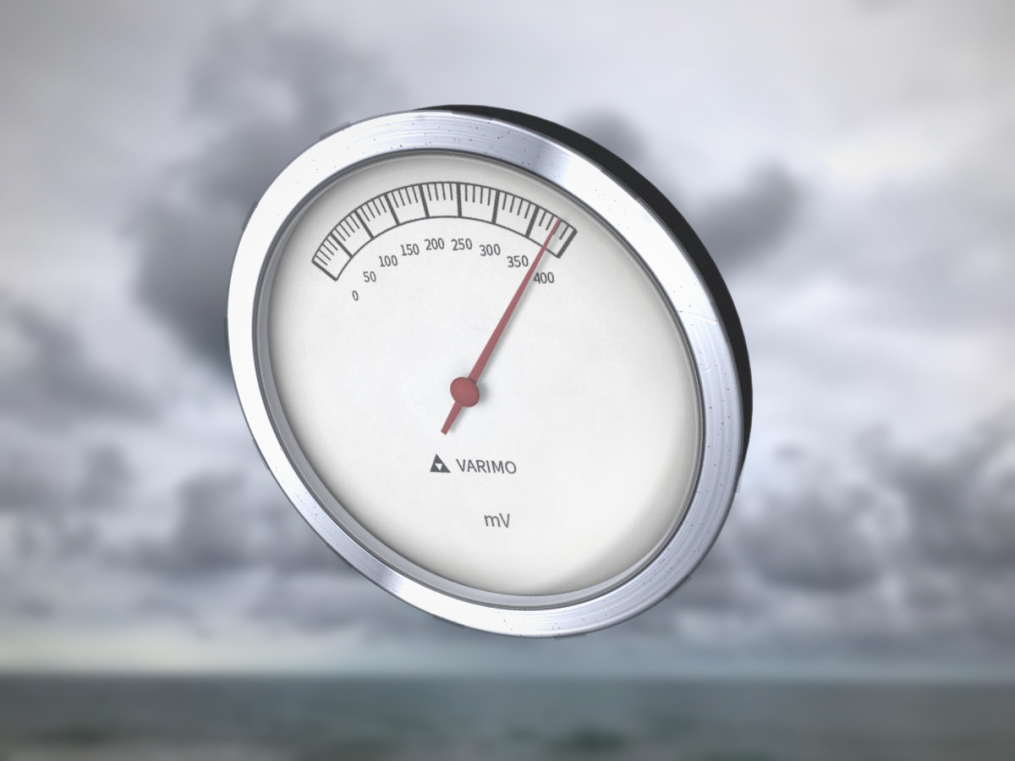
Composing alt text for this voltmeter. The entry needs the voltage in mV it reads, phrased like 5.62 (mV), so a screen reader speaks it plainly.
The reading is 380 (mV)
